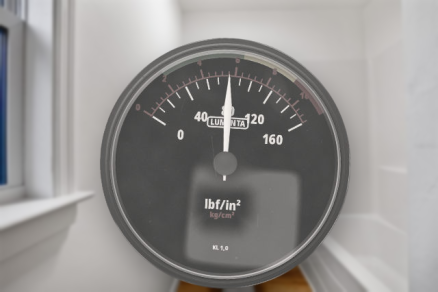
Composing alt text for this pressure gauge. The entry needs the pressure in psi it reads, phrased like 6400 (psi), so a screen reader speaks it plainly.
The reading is 80 (psi)
